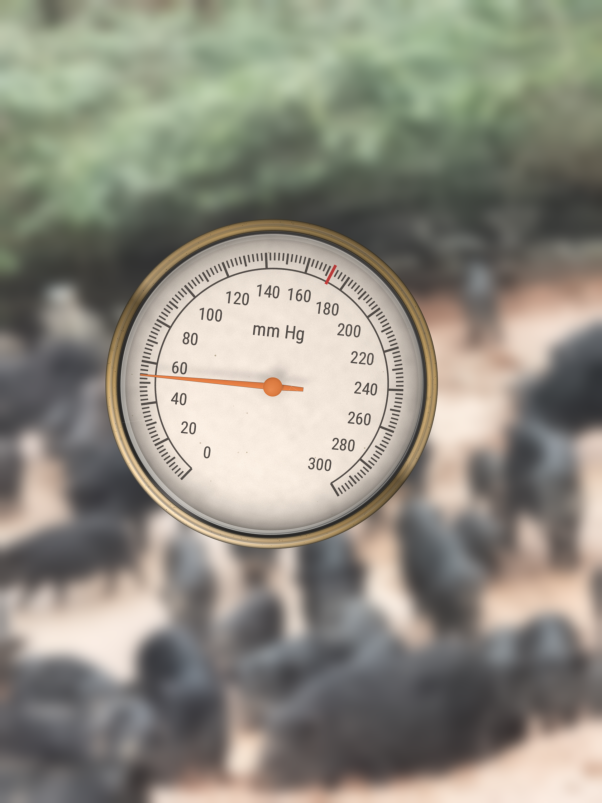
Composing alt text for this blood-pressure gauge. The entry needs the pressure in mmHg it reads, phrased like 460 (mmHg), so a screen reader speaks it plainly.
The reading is 54 (mmHg)
